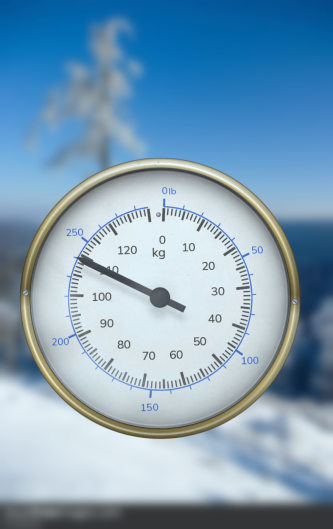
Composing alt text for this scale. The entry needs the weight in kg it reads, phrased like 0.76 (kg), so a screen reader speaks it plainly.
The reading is 109 (kg)
